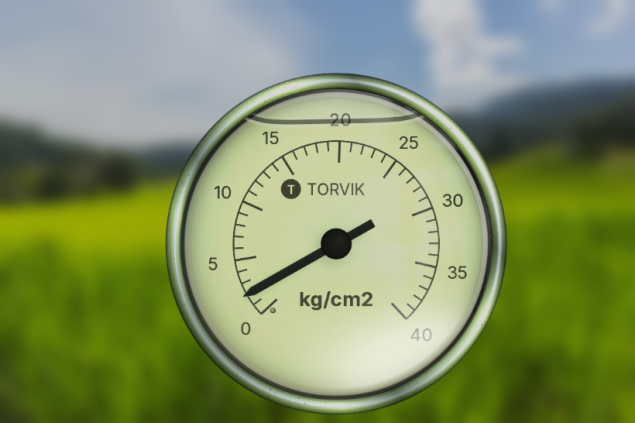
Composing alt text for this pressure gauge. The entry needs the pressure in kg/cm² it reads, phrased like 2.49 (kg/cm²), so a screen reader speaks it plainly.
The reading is 2 (kg/cm²)
